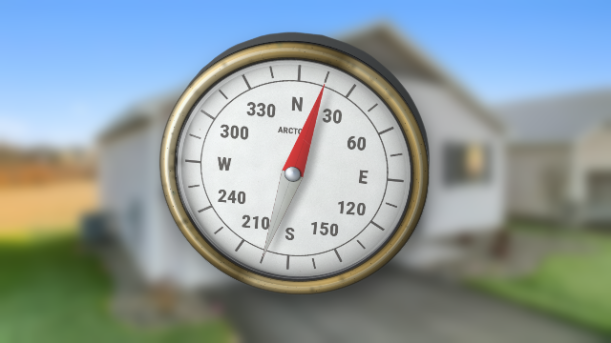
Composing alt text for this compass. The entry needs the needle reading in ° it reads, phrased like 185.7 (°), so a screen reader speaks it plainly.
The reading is 15 (°)
